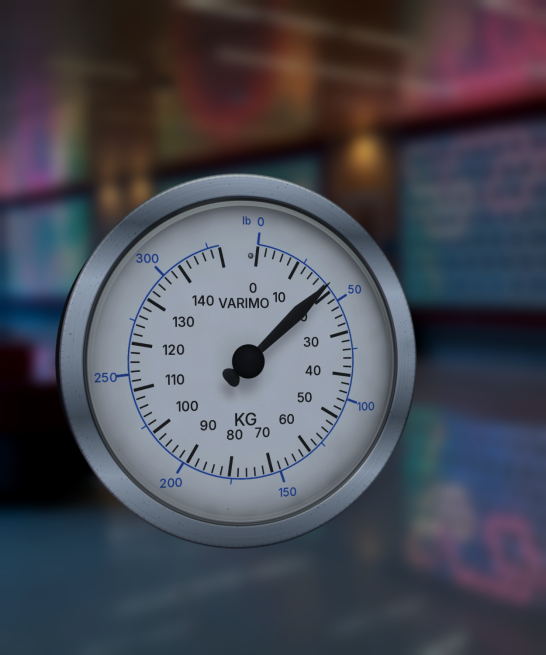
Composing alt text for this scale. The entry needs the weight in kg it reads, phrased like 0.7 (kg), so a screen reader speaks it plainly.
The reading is 18 (kg)
